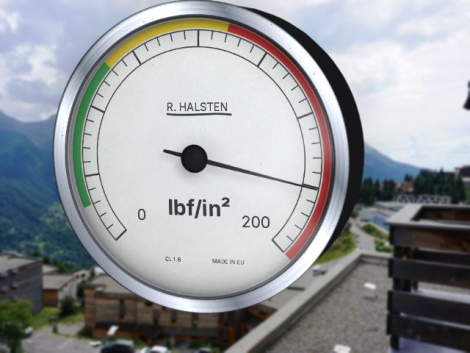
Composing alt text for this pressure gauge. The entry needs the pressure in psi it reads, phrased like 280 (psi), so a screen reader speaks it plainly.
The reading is 175 (psi)
